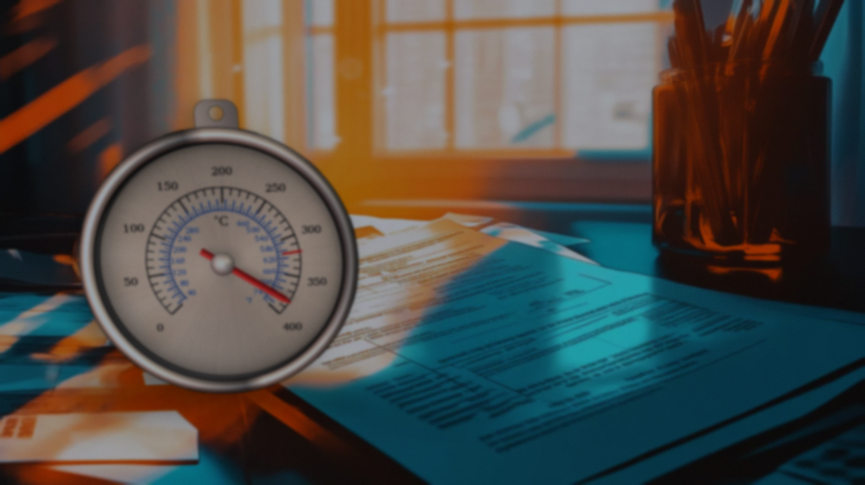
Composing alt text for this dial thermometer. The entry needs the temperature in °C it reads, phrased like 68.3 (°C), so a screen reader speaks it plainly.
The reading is 380 (°C)
